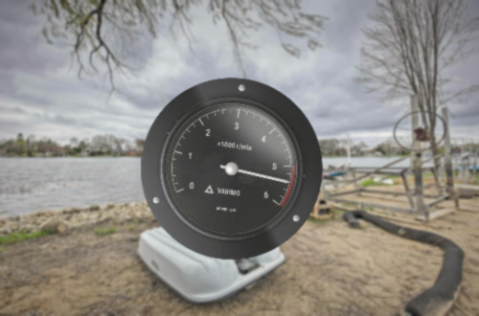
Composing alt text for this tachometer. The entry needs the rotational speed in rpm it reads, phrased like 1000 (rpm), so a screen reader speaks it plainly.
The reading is 5400 (rpm)
